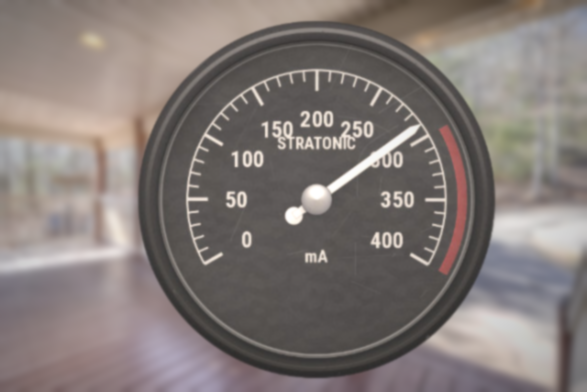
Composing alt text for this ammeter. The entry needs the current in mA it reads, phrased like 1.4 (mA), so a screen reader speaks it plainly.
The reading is 290 (mA)
